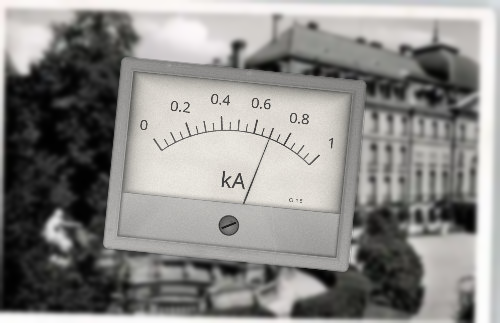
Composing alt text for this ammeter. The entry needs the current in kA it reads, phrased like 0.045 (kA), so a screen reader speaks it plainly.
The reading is 0.7 (kA)
